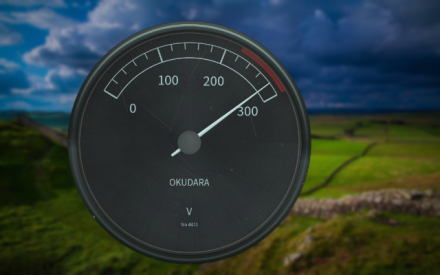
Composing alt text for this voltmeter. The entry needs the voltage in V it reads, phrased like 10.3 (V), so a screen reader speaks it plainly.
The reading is 280 (V)
